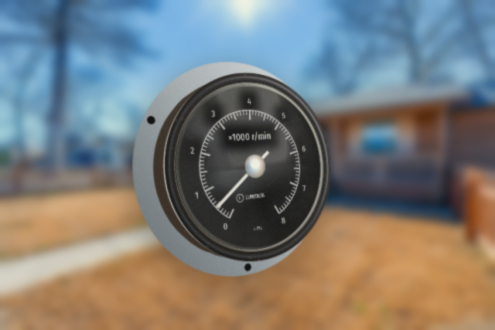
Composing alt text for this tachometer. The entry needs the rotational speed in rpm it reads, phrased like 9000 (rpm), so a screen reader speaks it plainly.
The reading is 500 (rpm)
